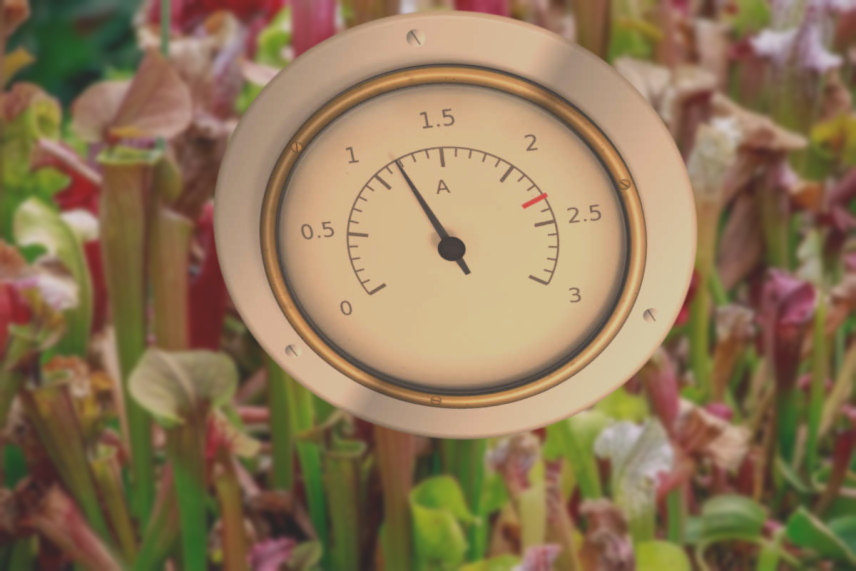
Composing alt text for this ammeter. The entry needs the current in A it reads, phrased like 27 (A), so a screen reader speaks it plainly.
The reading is 1.2 (A)
